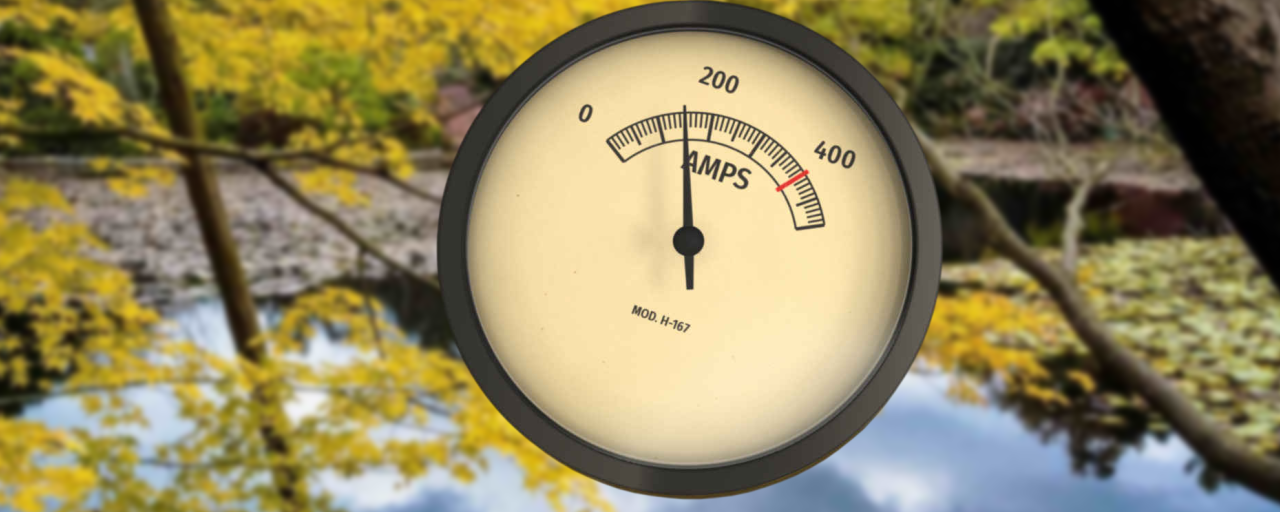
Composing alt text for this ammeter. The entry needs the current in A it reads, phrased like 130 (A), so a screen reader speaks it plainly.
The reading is 150 (A)
